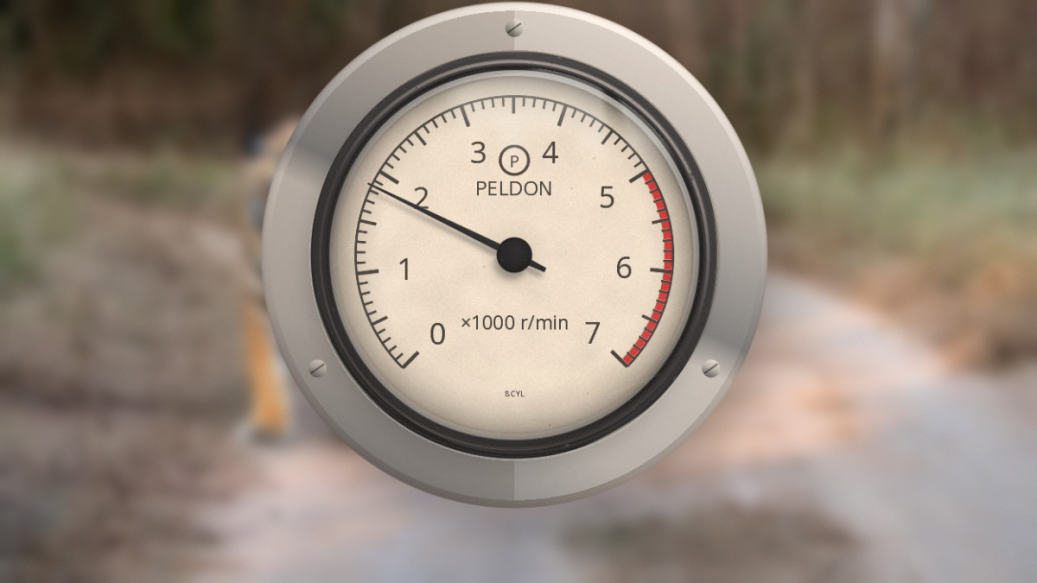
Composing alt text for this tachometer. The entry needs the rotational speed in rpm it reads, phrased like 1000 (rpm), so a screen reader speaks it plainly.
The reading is 1850 (rpm)
